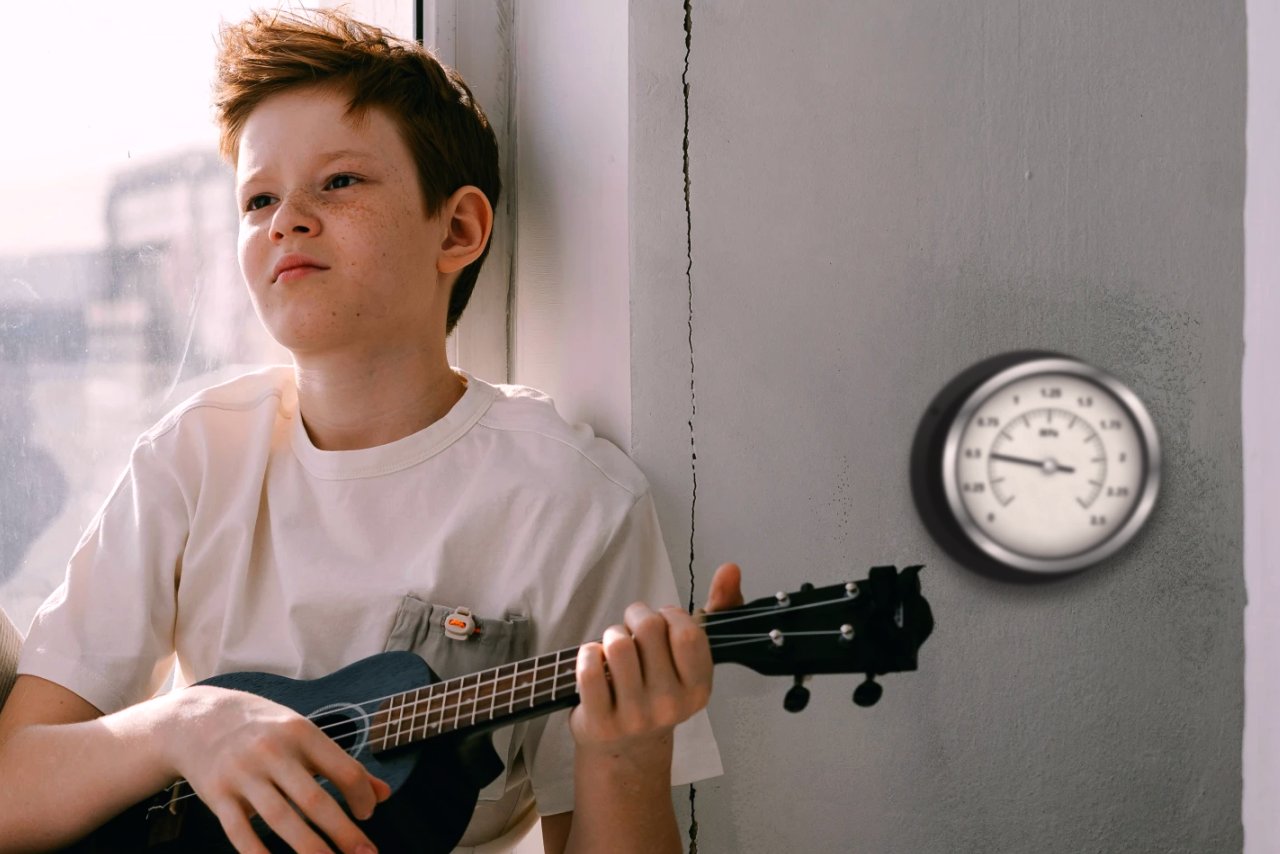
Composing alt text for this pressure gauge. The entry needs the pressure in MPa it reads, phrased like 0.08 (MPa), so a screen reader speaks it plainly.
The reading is 0.5 (MPa)
